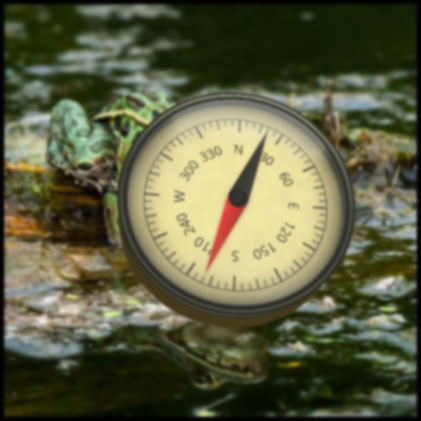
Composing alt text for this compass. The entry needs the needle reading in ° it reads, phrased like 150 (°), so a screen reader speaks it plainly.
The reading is 200 (°)
